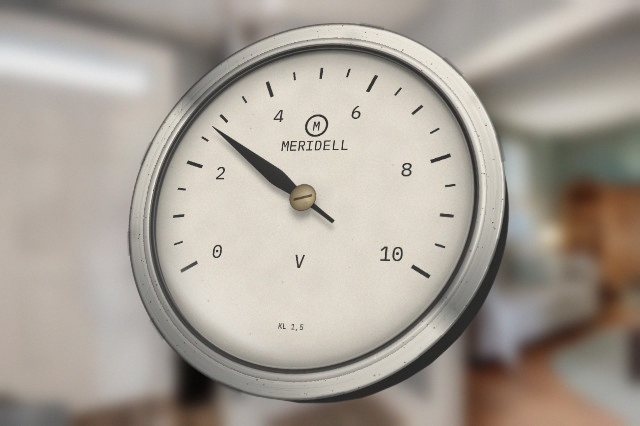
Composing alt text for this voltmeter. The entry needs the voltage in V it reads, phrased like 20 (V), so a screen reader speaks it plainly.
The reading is 2.75 (V)
